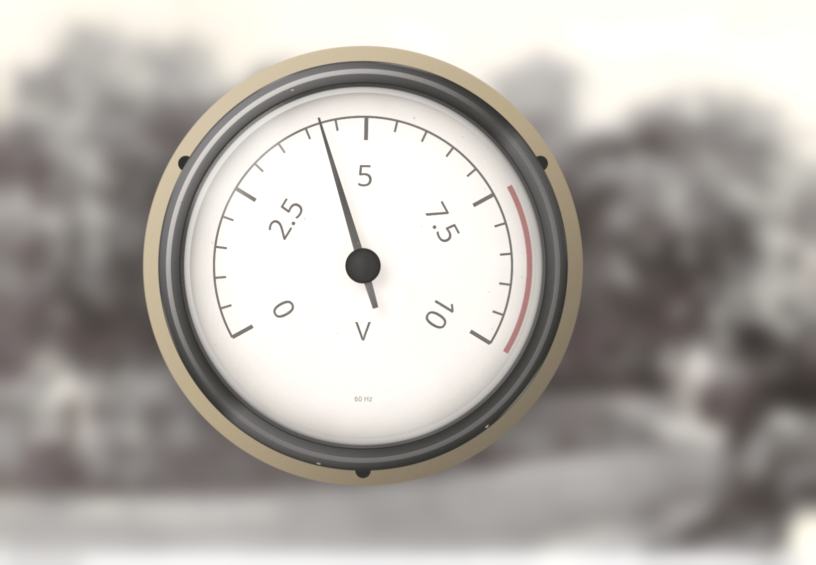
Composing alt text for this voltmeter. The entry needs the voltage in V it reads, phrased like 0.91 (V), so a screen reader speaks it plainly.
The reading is 4.25 (V)
